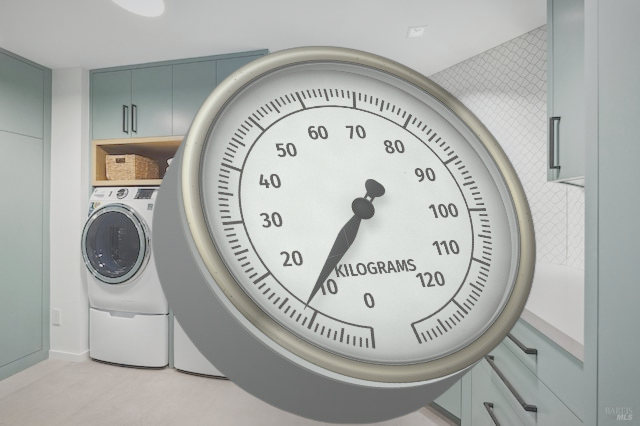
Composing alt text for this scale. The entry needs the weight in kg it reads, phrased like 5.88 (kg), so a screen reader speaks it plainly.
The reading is 12 (kg)
